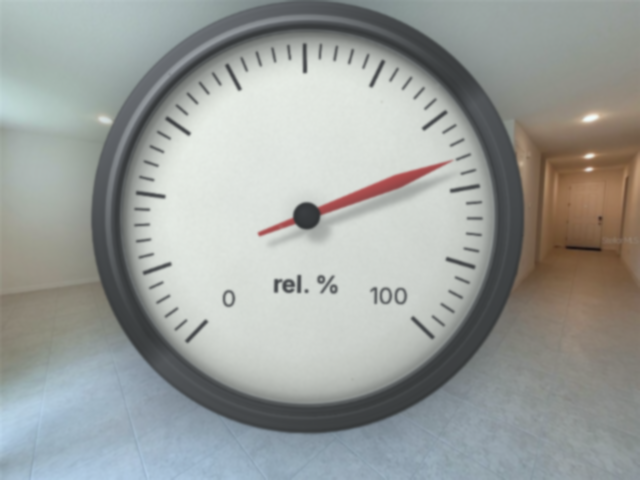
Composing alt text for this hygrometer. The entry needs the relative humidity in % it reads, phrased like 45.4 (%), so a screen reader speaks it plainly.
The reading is 76 (%)
